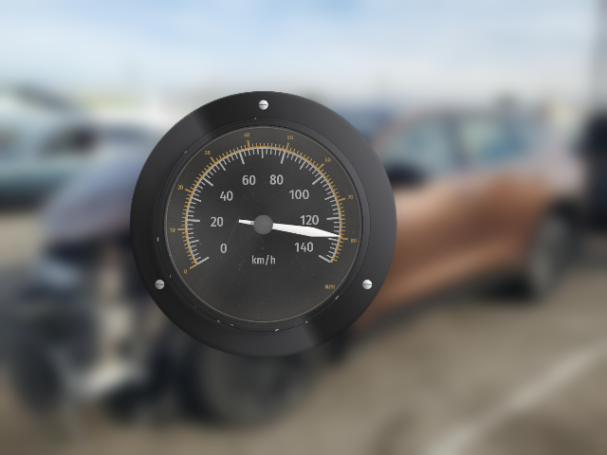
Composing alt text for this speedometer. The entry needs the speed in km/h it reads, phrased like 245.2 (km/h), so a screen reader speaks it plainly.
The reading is 128 (km/h)
